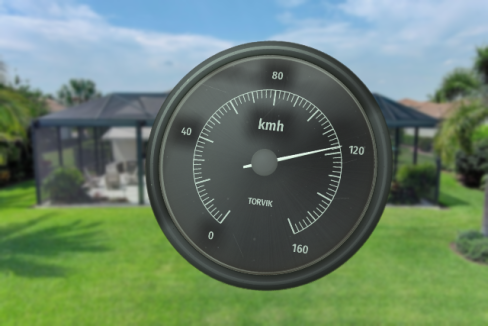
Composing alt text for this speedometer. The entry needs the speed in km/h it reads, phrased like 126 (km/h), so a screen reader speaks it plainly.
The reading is 118 (km/h)
